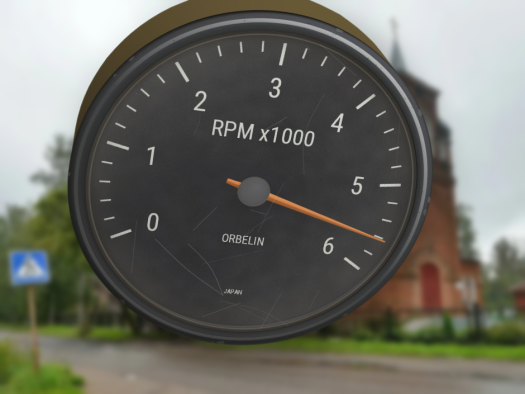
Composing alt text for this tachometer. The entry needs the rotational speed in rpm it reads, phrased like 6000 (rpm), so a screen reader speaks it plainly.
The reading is 5600 (rpm)
